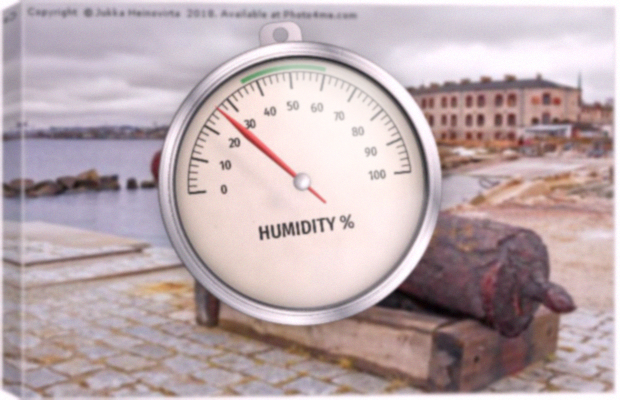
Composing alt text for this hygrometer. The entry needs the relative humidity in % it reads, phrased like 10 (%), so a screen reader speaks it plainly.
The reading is 26 (%)
